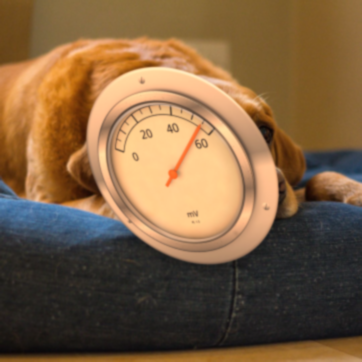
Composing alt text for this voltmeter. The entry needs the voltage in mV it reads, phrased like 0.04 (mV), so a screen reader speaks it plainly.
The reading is 55 (mV)
